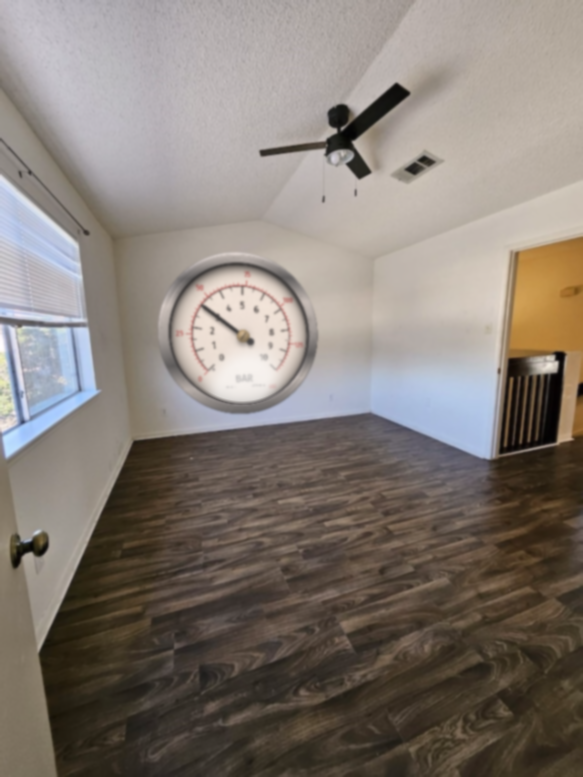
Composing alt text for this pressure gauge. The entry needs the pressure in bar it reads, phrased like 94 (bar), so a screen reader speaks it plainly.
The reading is 3 (bar)
